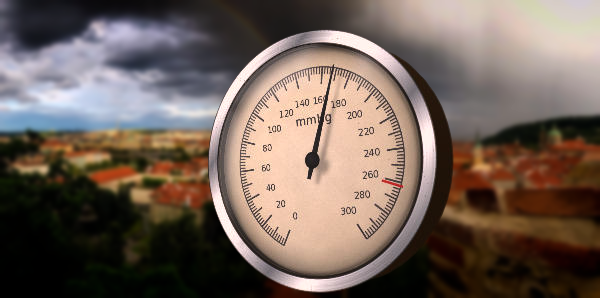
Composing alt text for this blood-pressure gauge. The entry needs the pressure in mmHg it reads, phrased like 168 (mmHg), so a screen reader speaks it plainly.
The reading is 170 (mmHg)
